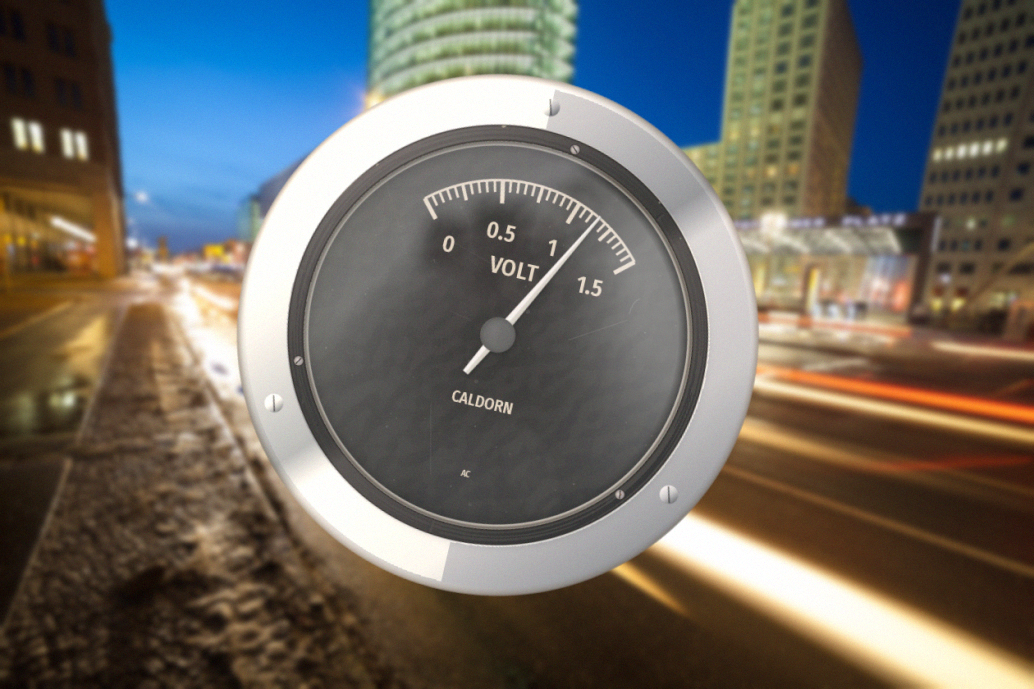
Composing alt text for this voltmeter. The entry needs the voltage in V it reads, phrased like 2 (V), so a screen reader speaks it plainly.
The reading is 1.15 (V)
